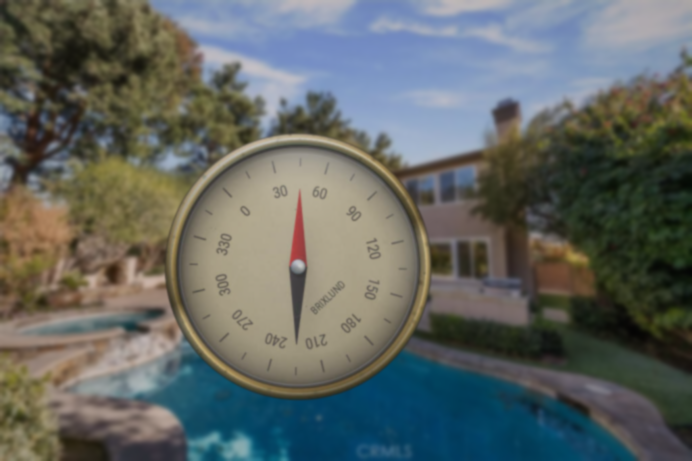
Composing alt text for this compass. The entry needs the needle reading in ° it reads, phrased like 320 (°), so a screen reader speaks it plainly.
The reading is 45 (°)
